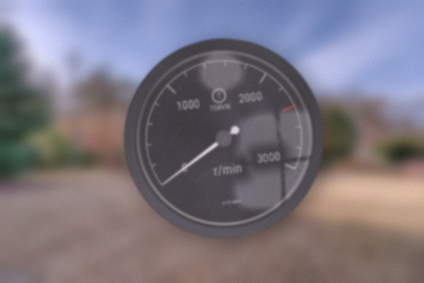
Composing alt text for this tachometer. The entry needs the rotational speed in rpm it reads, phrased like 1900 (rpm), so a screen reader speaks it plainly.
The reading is 0 (rpm)
